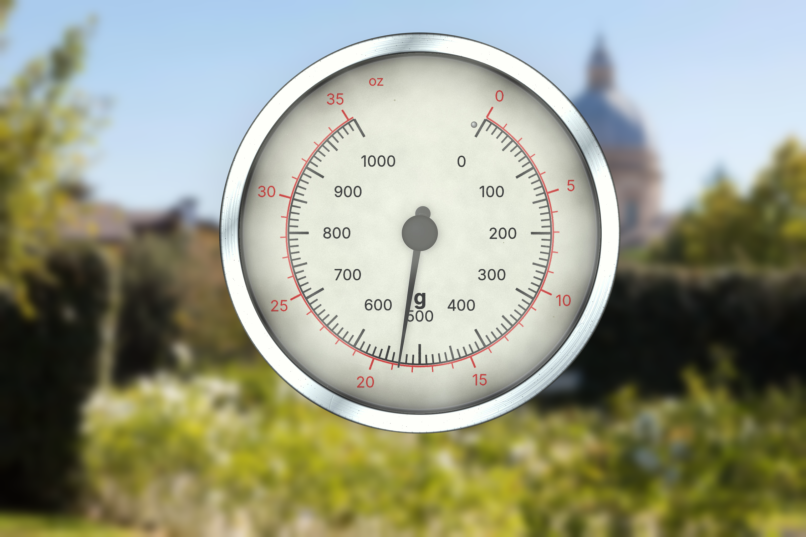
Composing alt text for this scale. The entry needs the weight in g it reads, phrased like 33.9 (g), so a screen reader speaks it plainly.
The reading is 530 (g)
